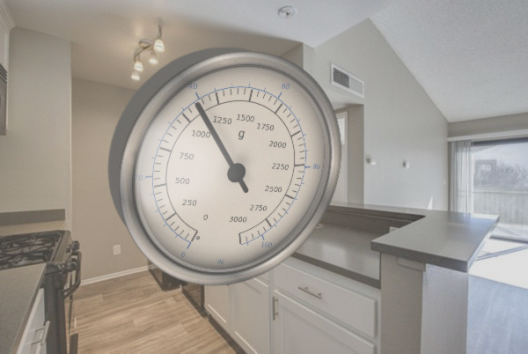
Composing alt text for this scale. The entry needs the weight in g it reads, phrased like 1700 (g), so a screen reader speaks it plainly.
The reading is 1100 (g)
